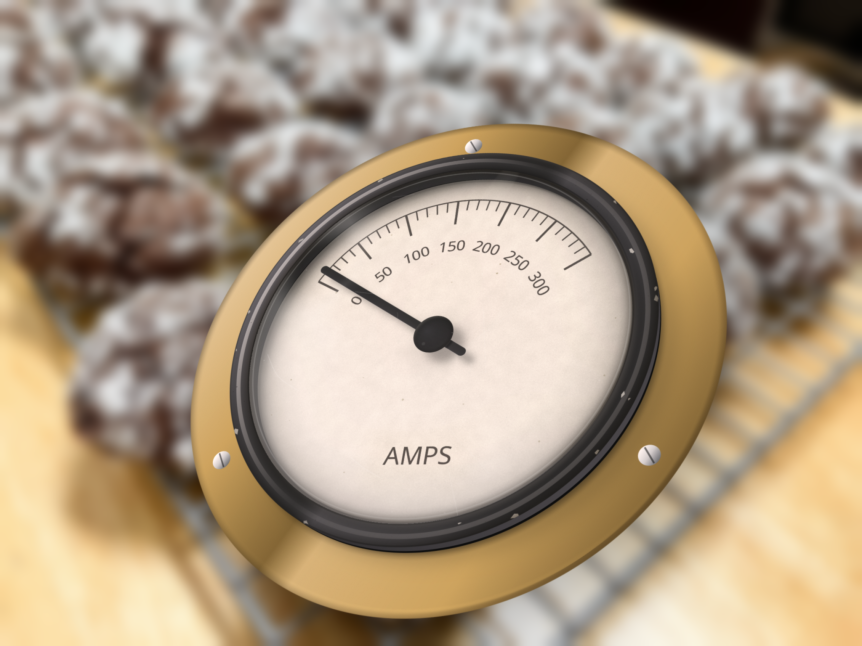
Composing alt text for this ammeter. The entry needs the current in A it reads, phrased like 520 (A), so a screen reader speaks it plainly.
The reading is 10 (A)
